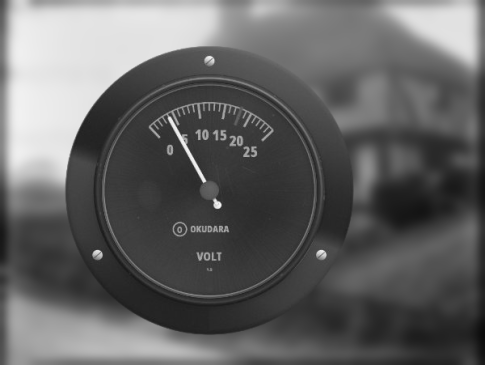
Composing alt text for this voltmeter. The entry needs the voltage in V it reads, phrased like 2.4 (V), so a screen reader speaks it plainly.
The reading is 4 (V)
